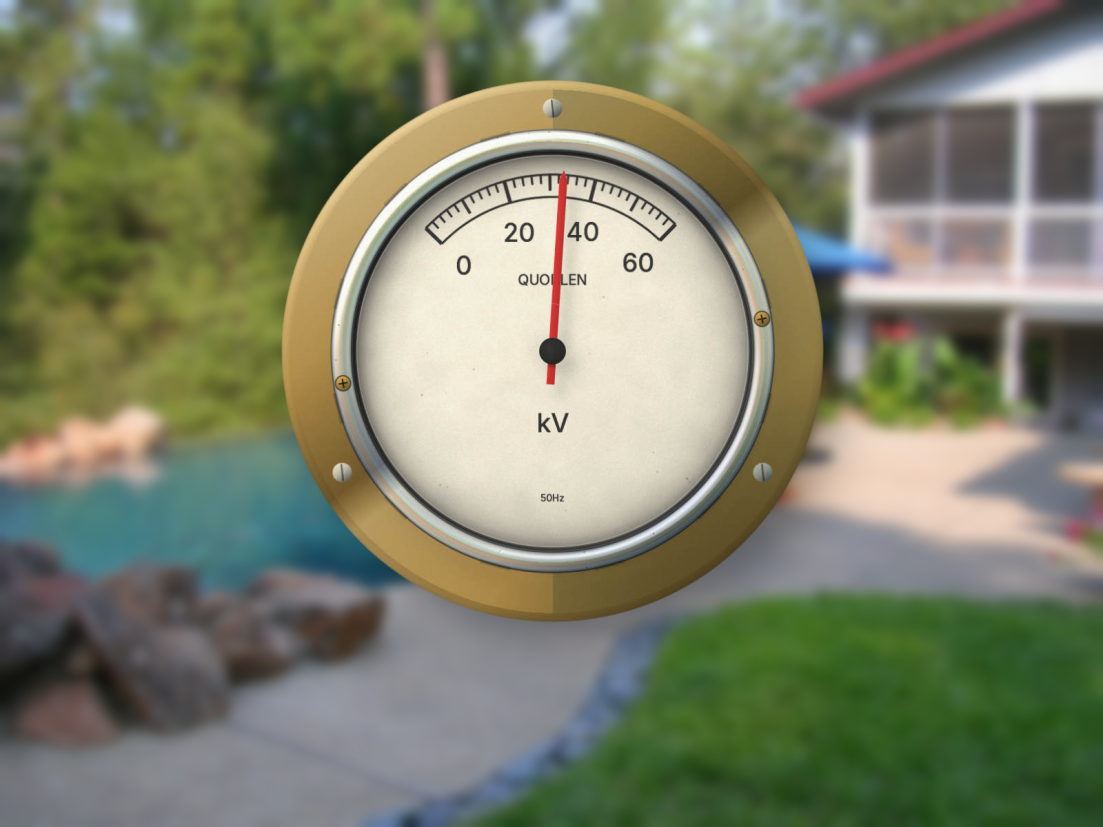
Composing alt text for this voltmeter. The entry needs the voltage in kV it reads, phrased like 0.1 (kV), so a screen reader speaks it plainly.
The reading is 33 (kV)
